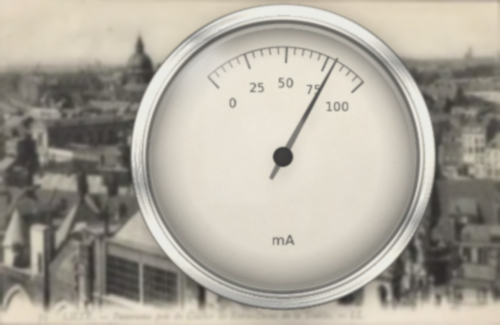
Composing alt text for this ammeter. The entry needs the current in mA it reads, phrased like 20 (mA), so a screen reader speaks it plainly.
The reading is 80 (mA)
